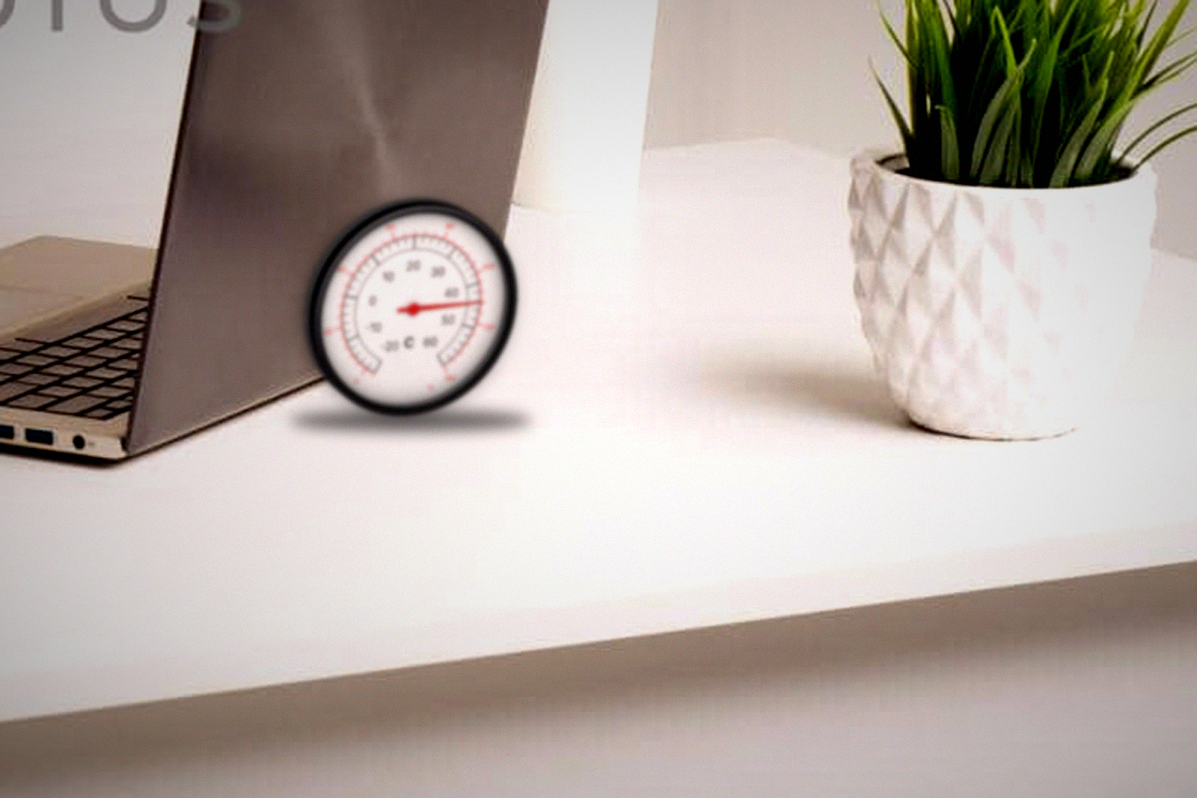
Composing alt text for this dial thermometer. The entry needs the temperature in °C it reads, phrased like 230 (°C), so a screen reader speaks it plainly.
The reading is 44 (°C)
